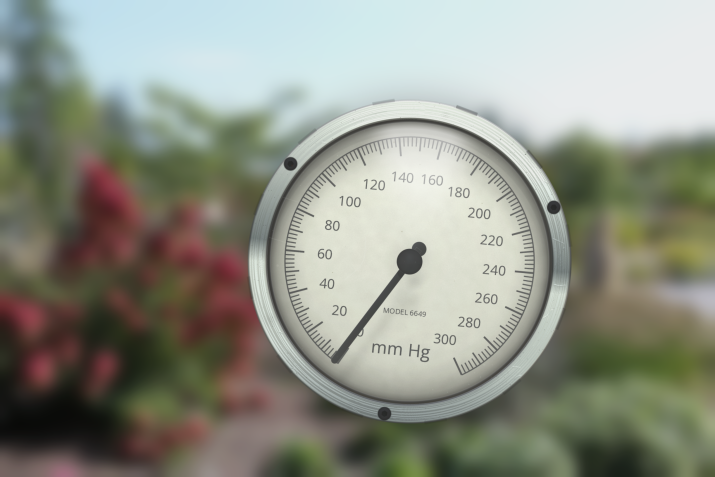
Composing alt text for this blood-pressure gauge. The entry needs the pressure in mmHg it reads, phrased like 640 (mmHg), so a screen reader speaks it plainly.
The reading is 2 (mmHg)
